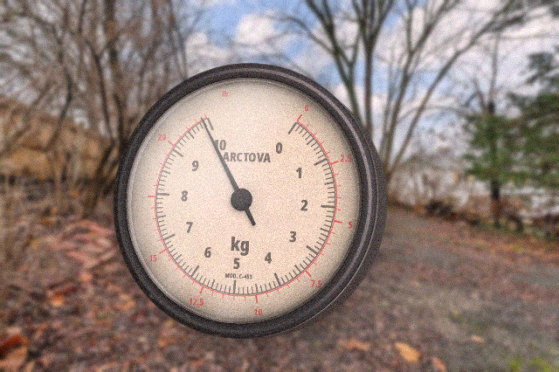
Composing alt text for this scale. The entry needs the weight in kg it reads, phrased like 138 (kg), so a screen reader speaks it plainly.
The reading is 9.9 (kg)
